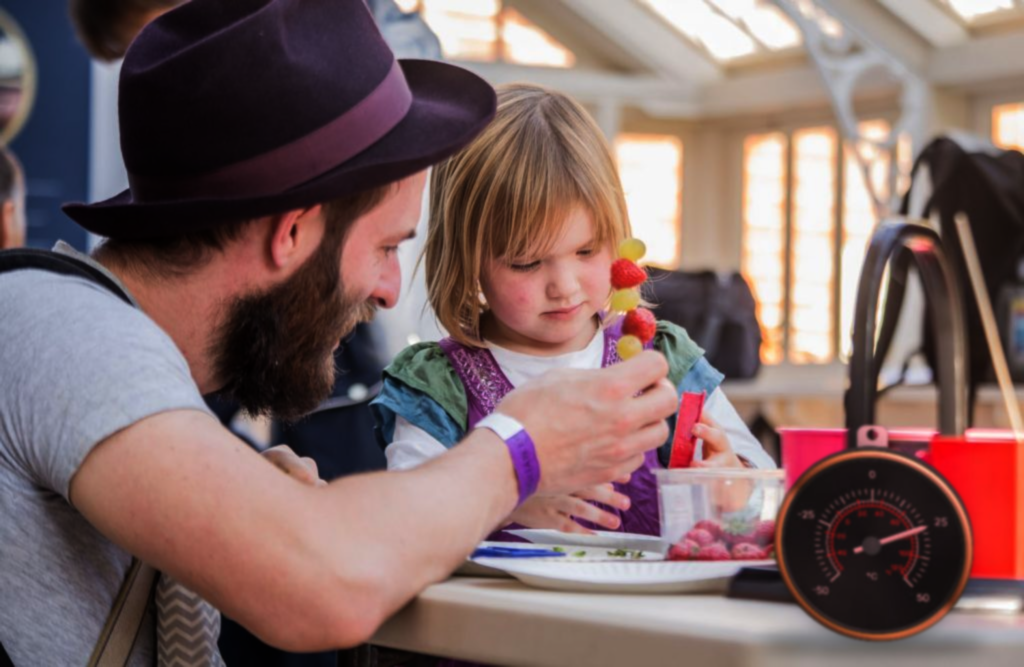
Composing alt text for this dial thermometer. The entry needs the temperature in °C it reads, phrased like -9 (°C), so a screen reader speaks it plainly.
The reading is 25 (°C)
